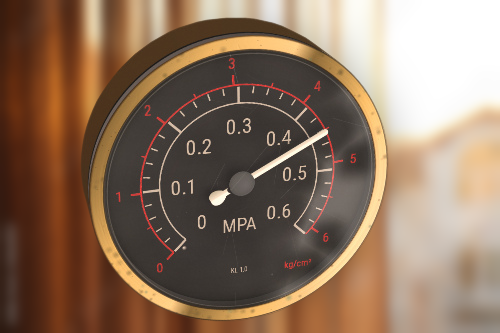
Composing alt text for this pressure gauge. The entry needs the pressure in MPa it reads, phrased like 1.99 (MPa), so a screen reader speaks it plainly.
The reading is 0.44 (MPa)
